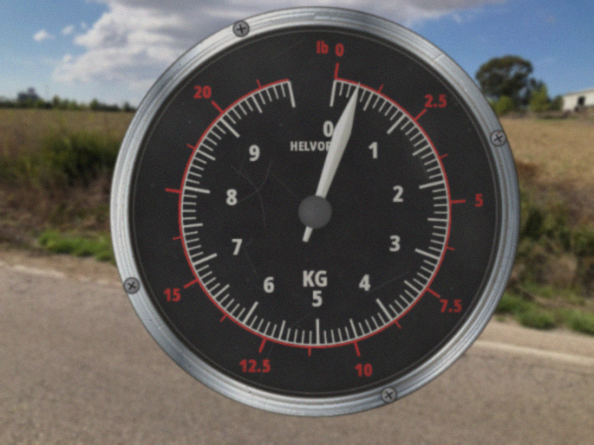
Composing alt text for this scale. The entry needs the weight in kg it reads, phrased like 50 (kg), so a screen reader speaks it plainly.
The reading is 0.3 (kg)
